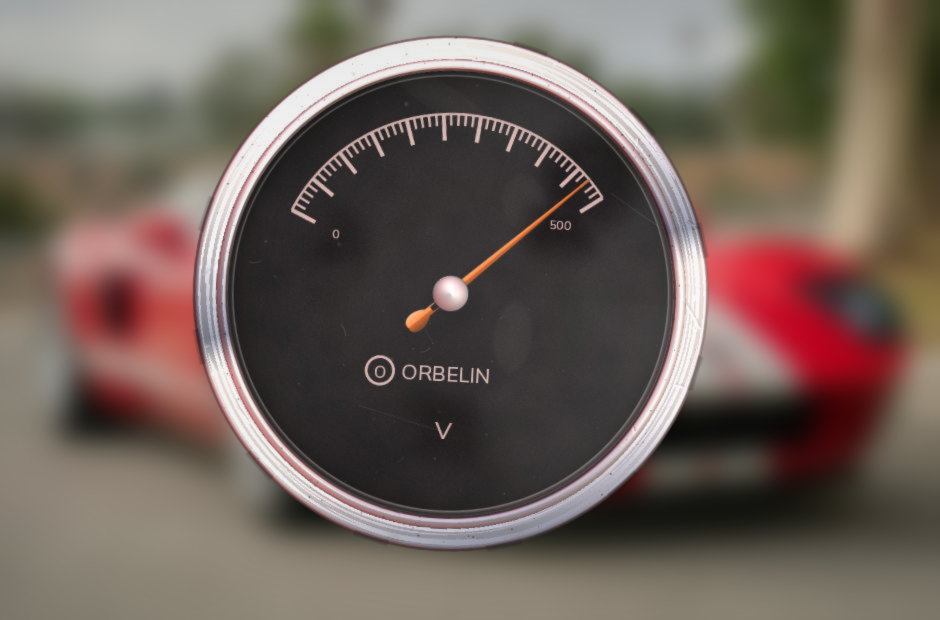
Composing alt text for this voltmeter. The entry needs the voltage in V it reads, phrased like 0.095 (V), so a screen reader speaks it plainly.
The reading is 470 (V)
